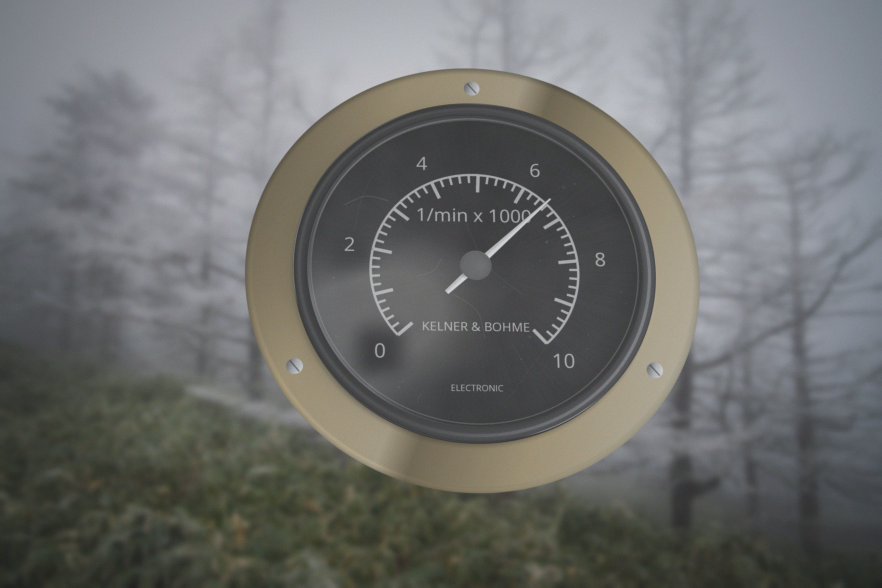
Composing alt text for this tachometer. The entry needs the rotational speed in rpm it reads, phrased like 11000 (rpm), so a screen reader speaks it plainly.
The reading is 6600 (rpm)
